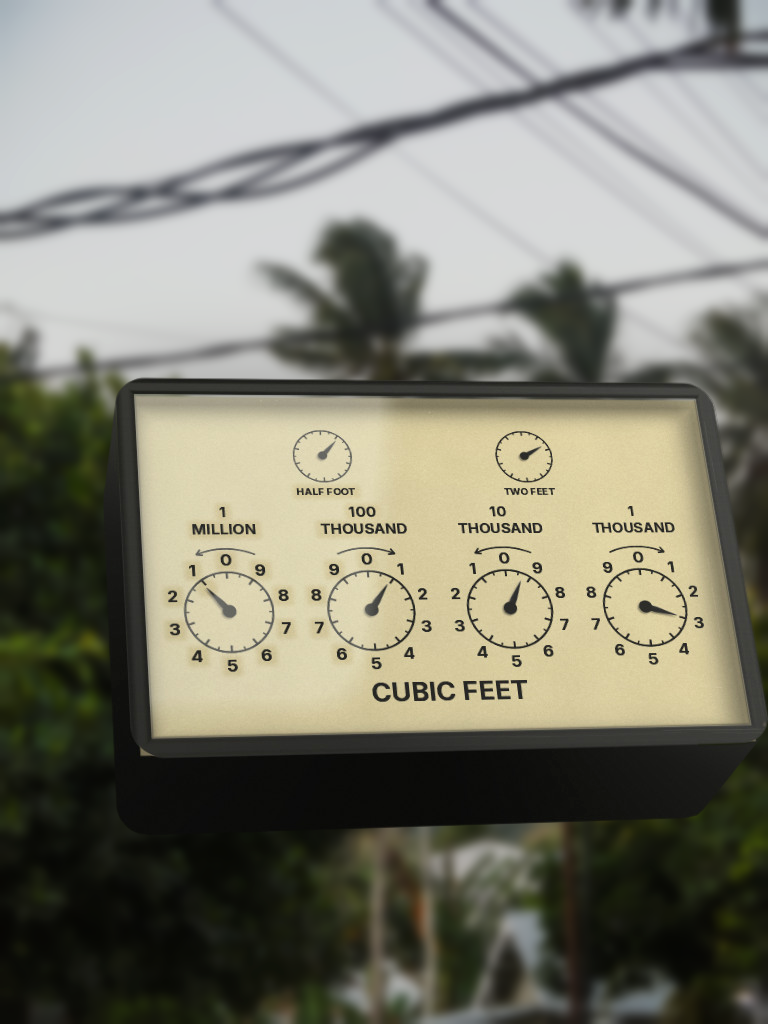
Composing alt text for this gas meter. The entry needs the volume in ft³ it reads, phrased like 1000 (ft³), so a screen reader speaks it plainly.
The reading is 109300 (ft³)
